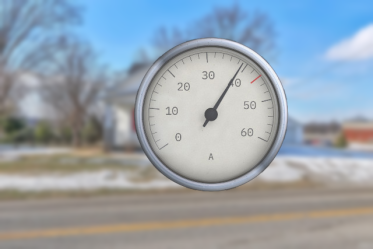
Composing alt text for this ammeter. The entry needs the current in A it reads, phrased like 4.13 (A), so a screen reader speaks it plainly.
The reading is 39 (A)
